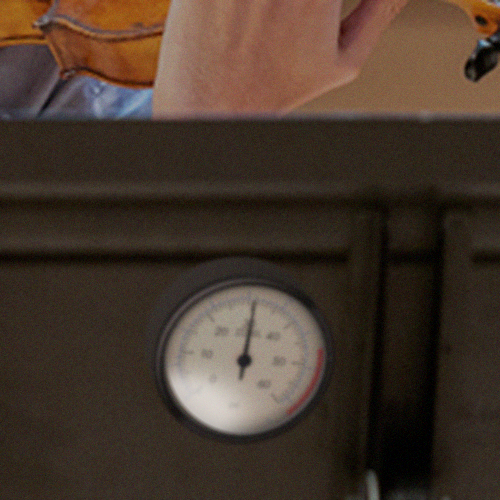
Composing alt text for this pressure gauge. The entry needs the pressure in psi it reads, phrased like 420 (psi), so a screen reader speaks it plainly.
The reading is 30 (psi)
